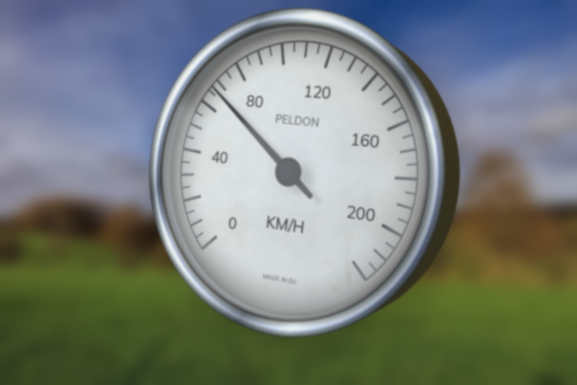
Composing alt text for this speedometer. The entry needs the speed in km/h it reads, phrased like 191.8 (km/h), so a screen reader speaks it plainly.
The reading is 67.5 (km/h)
